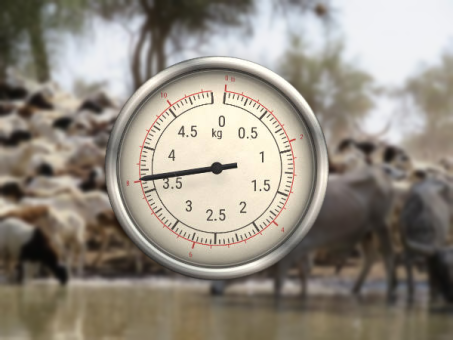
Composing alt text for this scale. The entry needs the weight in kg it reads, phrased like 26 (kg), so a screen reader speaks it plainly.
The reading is 3.65 (kg)
